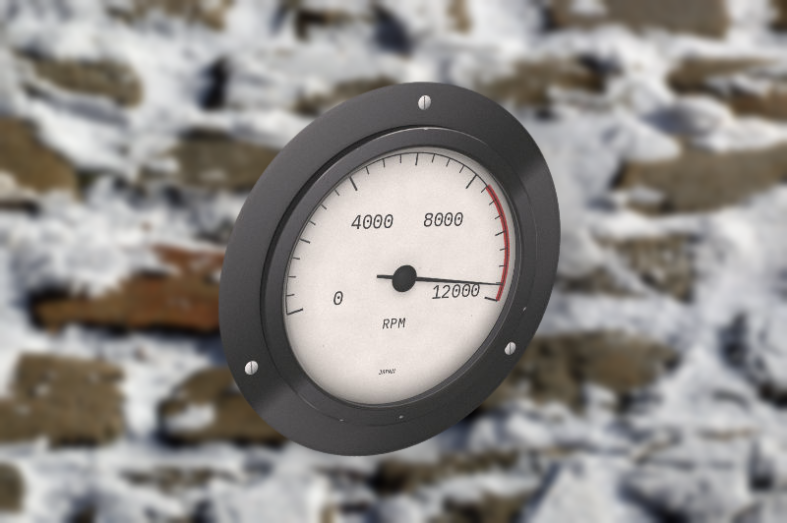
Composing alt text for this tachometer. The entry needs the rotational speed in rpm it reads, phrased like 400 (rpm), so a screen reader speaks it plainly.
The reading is 11500 (rpm)
